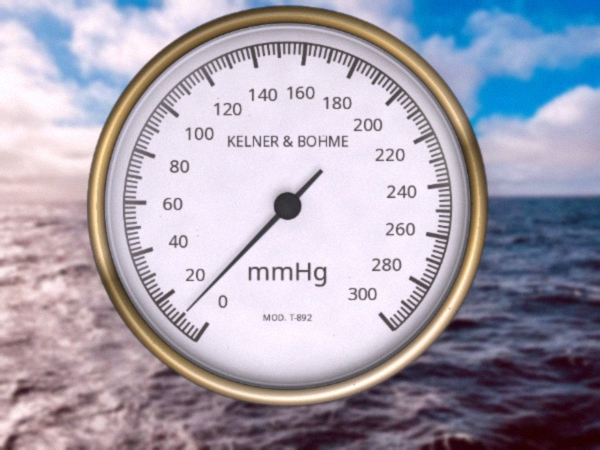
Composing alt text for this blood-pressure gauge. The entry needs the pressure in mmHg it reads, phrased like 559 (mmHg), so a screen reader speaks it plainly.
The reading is 10 (mmHg)
